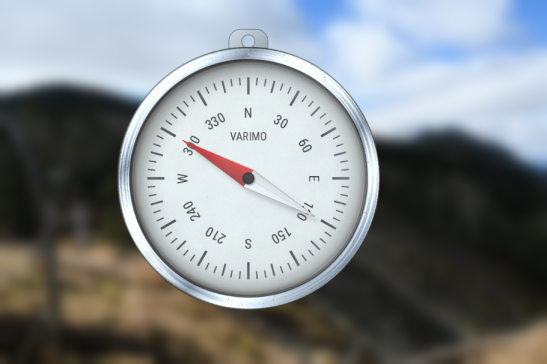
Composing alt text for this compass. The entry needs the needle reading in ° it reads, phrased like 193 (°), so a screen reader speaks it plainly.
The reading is 300 (°)
